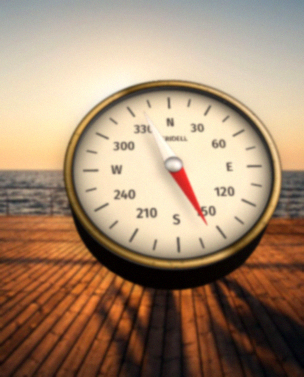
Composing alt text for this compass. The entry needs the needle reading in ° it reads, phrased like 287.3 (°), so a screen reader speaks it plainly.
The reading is 157.5 (°)
